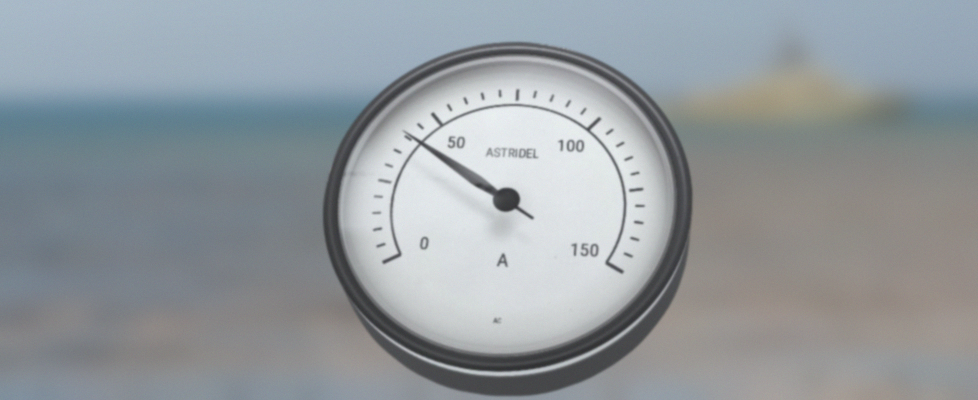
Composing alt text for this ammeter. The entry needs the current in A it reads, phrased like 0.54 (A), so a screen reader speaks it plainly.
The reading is 40 (A)
